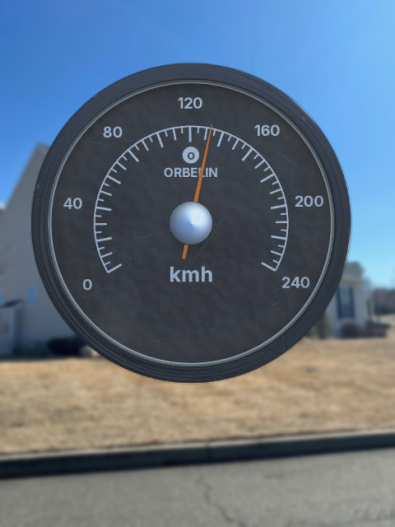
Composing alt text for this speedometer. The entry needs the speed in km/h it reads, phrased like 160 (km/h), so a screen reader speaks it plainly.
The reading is 132.5 (km/h)
